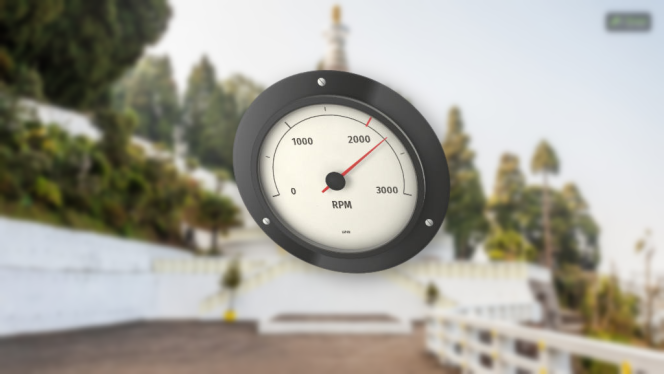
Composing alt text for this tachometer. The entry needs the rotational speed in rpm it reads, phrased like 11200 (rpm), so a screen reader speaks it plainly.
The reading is 2250 (rpm)
